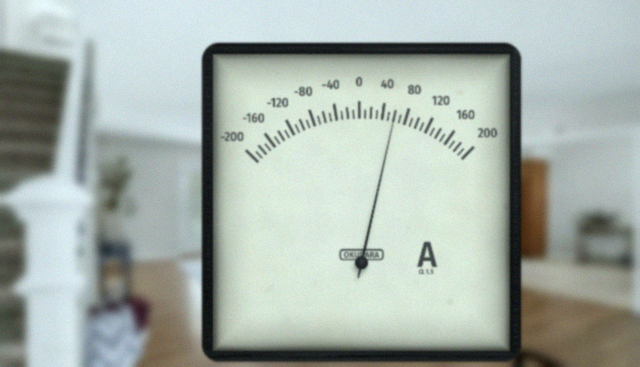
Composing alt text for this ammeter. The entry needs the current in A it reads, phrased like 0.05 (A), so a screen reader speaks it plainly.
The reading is 60 (A)
